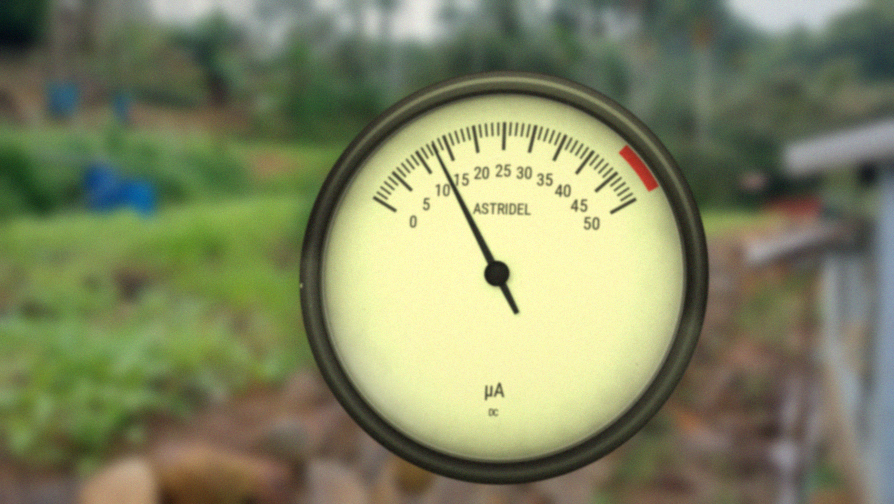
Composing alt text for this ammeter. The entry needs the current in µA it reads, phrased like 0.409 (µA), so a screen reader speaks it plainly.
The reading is 13 (µA)
